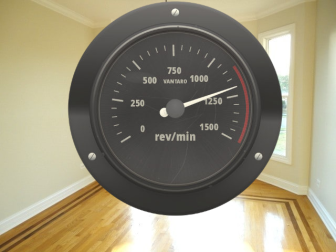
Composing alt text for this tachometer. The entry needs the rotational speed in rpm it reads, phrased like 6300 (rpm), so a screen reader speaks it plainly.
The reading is 1200 (rpm)
